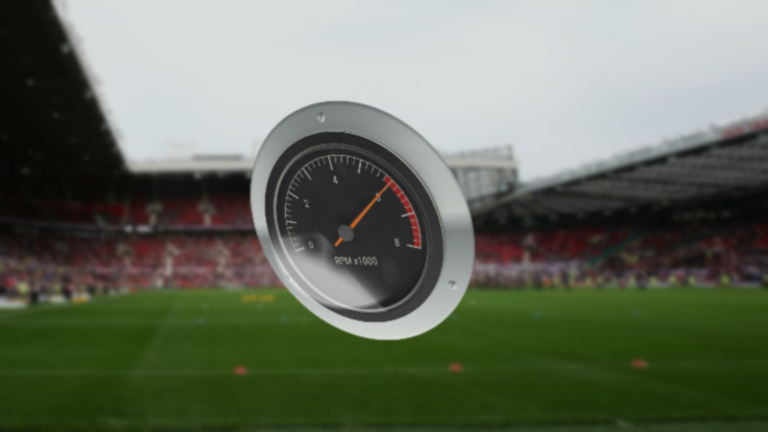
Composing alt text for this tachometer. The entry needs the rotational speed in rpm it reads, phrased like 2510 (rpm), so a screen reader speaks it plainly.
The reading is 6000 (rpm)
